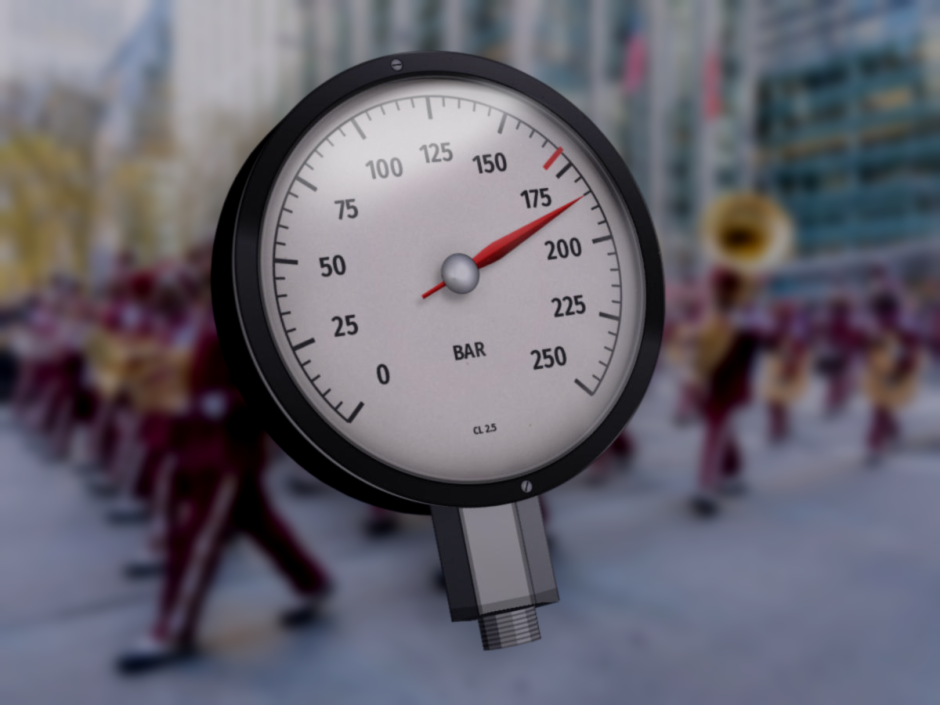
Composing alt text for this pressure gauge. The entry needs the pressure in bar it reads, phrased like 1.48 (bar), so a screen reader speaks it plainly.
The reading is 185 (bar)
